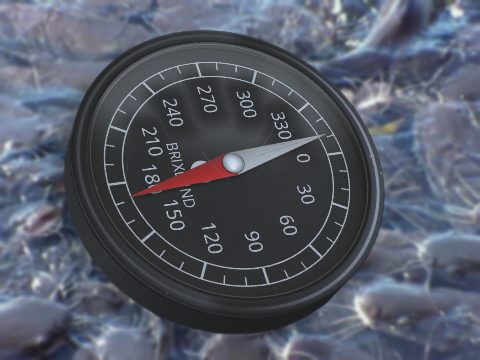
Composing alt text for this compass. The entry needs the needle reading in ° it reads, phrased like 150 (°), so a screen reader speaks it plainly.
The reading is 170 (°)
